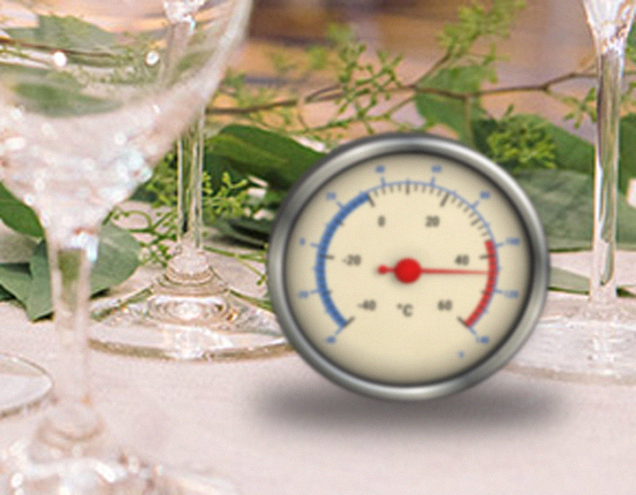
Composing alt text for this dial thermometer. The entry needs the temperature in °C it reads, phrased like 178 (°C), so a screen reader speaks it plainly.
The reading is 44 (°C)
